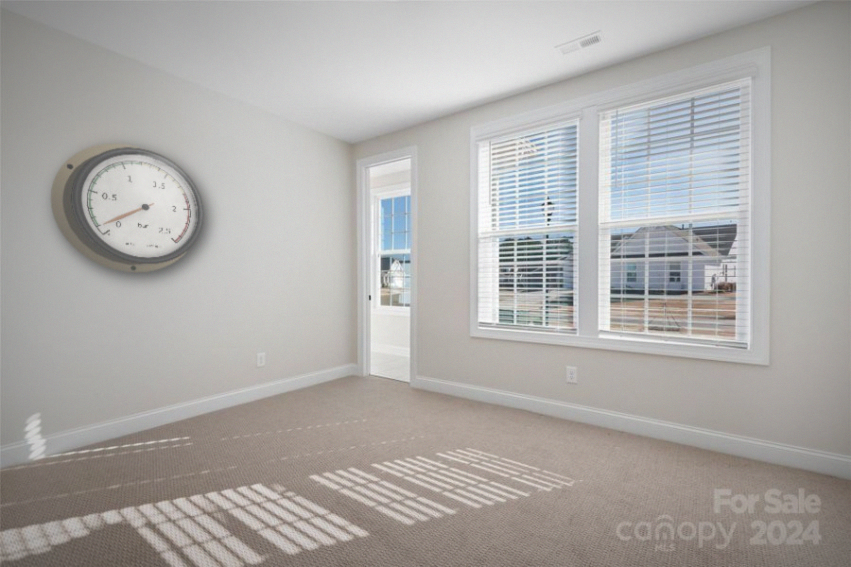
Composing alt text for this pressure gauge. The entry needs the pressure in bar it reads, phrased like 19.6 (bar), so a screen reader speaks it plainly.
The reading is 0.1 (bar)
